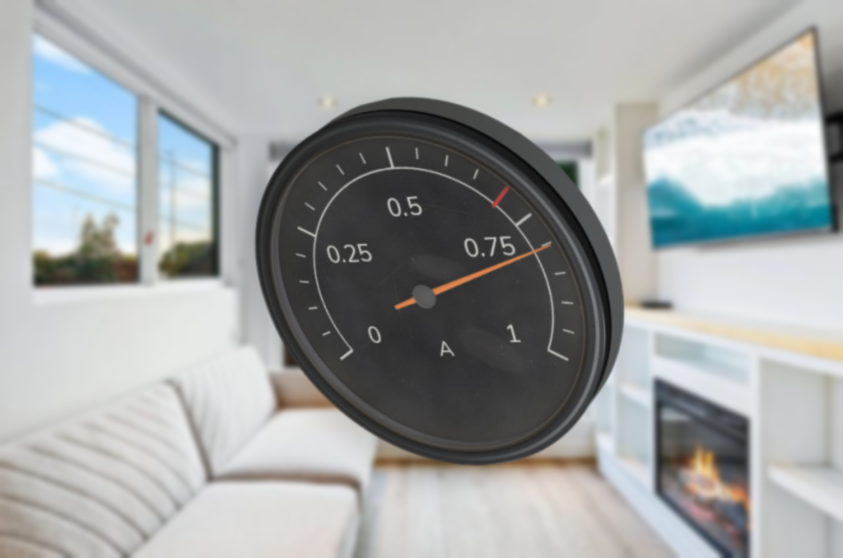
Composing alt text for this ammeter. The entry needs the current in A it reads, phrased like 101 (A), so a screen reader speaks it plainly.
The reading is 0.8 (A)
